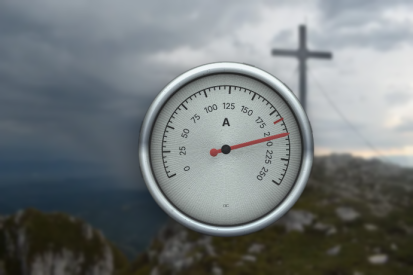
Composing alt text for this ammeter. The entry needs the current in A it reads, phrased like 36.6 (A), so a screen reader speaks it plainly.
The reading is 200 (A)
